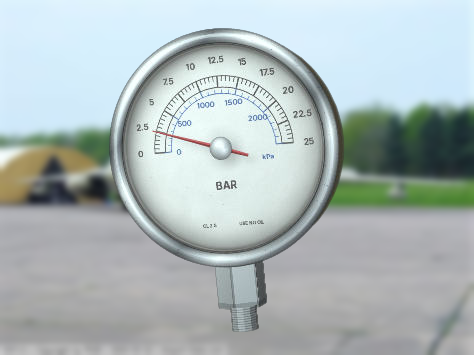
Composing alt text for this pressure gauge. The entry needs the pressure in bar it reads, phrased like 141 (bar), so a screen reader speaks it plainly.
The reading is 2.5 (bar)
